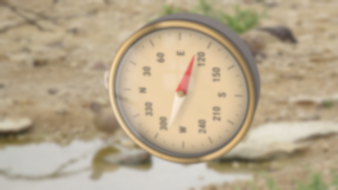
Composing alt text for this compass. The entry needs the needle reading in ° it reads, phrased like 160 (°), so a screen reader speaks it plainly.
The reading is 110 (°)
